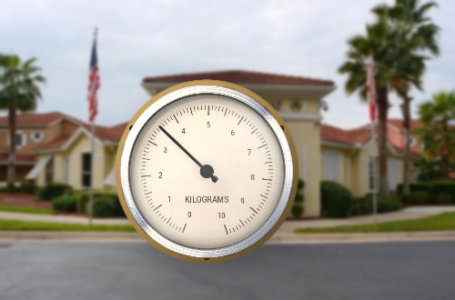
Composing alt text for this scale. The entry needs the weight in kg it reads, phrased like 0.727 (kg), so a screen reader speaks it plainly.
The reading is 3.5 (kg)
